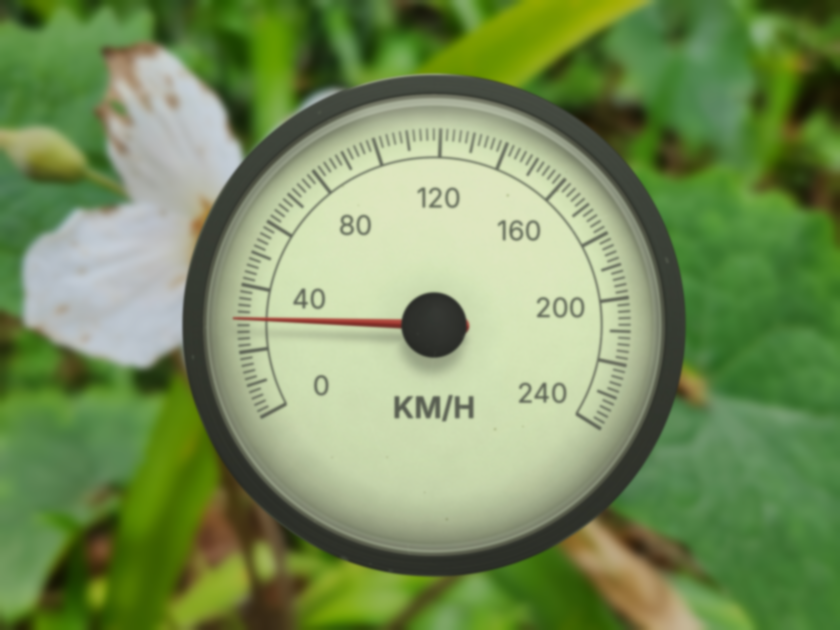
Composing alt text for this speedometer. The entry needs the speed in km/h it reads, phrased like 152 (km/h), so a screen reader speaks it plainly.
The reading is 30 (km/h)
